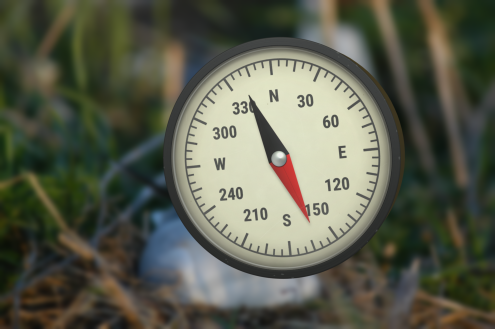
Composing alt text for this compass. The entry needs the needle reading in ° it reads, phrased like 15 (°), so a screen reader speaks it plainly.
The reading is 160 (°)
